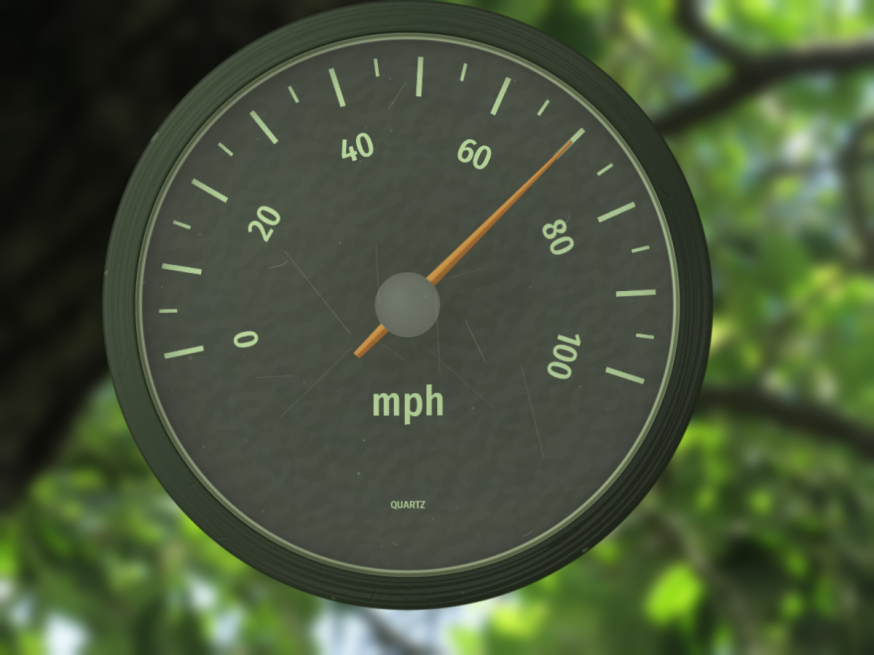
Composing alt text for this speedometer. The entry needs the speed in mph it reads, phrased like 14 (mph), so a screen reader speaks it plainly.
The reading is 70 (mph)
